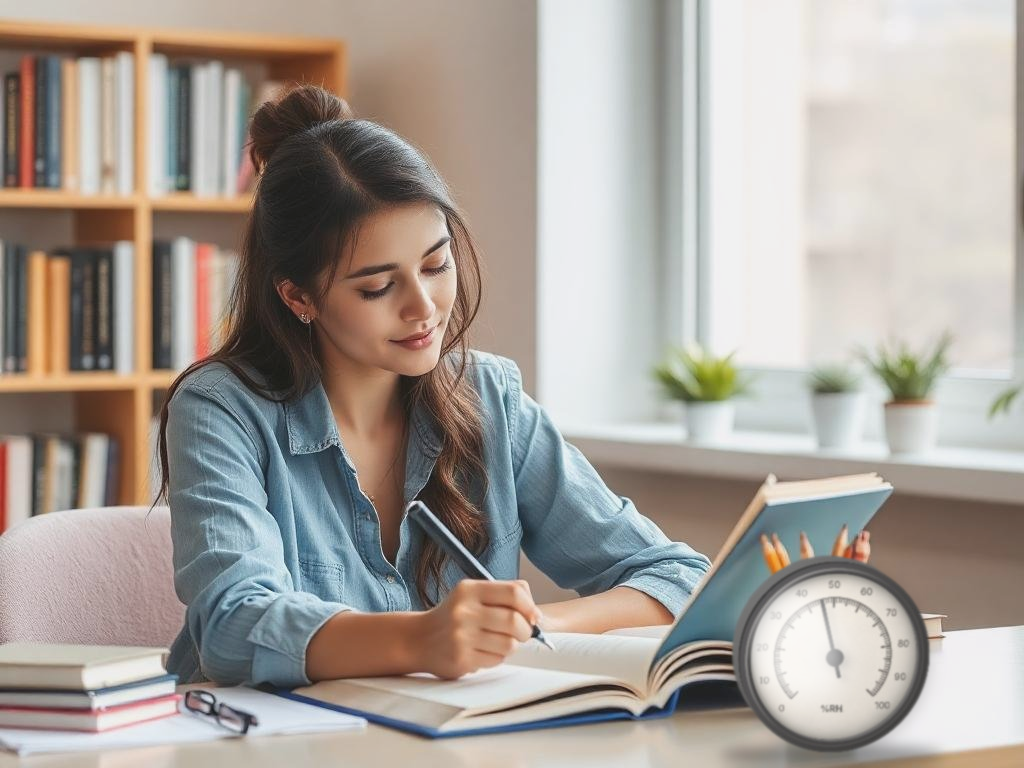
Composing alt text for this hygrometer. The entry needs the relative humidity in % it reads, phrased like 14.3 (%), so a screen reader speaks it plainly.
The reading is 45 (%)
